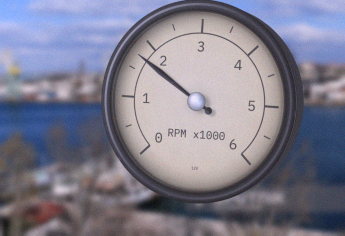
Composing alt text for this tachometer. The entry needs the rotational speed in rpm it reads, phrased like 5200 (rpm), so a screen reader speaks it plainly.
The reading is 1750 (rpm)
